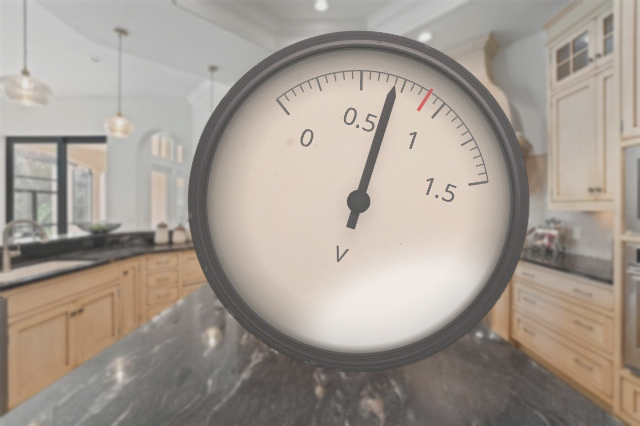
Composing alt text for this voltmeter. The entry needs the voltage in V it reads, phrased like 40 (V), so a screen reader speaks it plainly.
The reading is 0.7 (V)
